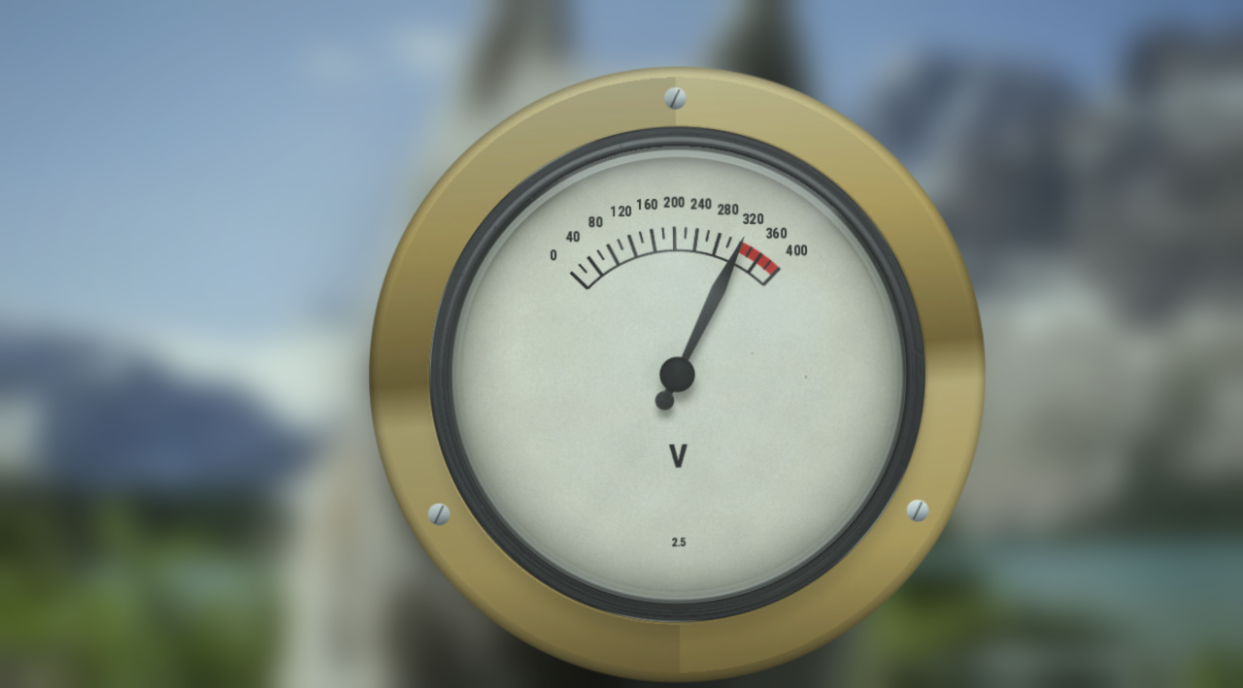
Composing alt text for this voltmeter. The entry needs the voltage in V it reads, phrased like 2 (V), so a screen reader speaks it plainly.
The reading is 320 (V)
